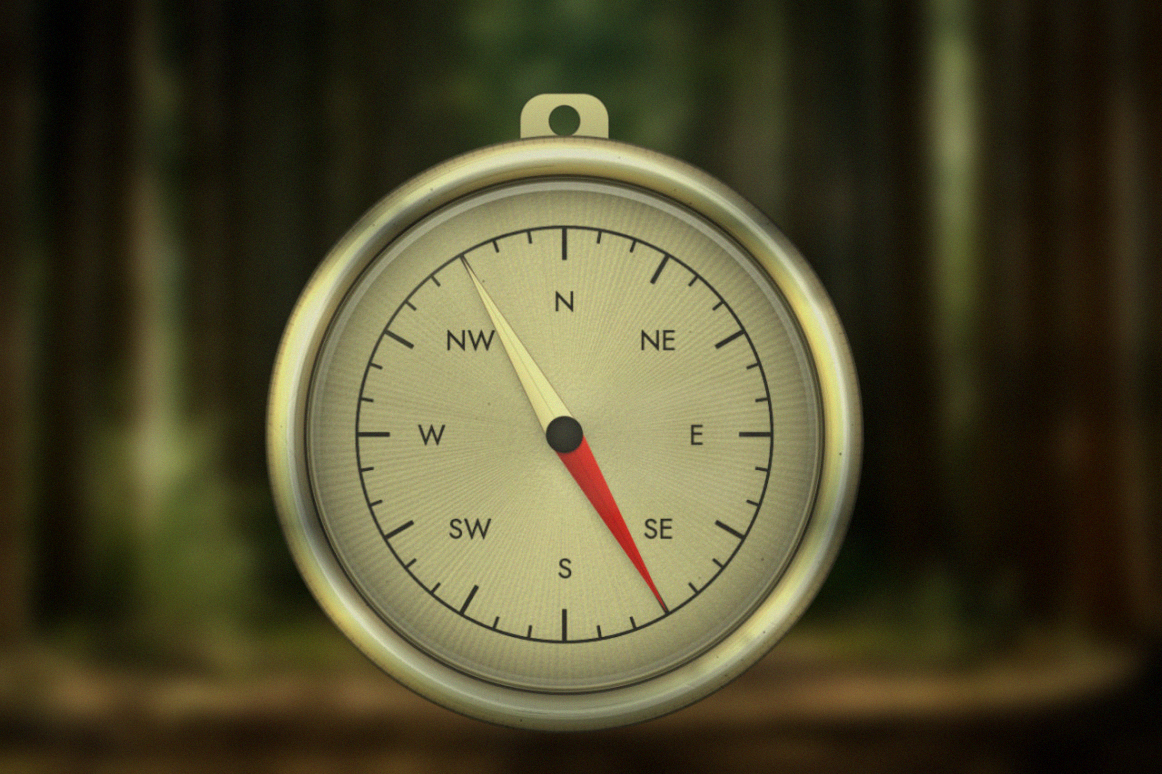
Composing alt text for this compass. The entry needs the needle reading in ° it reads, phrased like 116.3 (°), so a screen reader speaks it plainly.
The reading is 150 (°)
